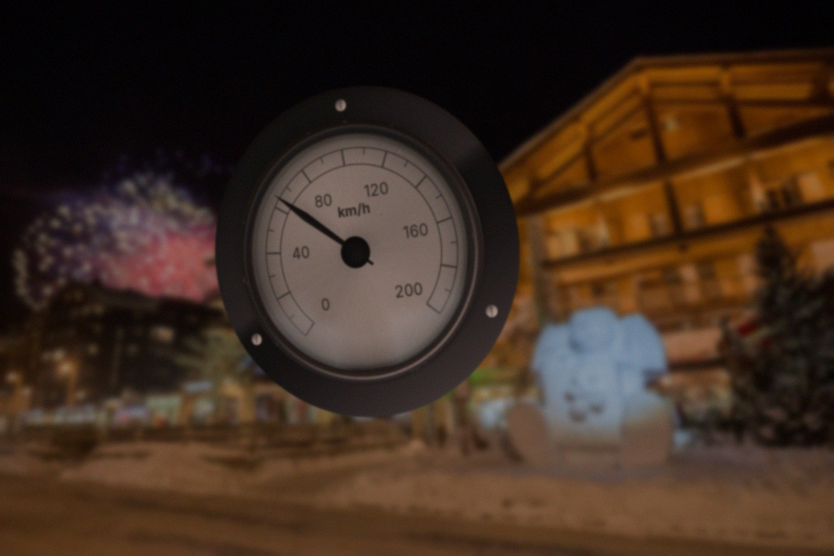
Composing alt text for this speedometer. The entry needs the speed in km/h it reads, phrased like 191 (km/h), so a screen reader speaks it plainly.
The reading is 65 (km/h)
